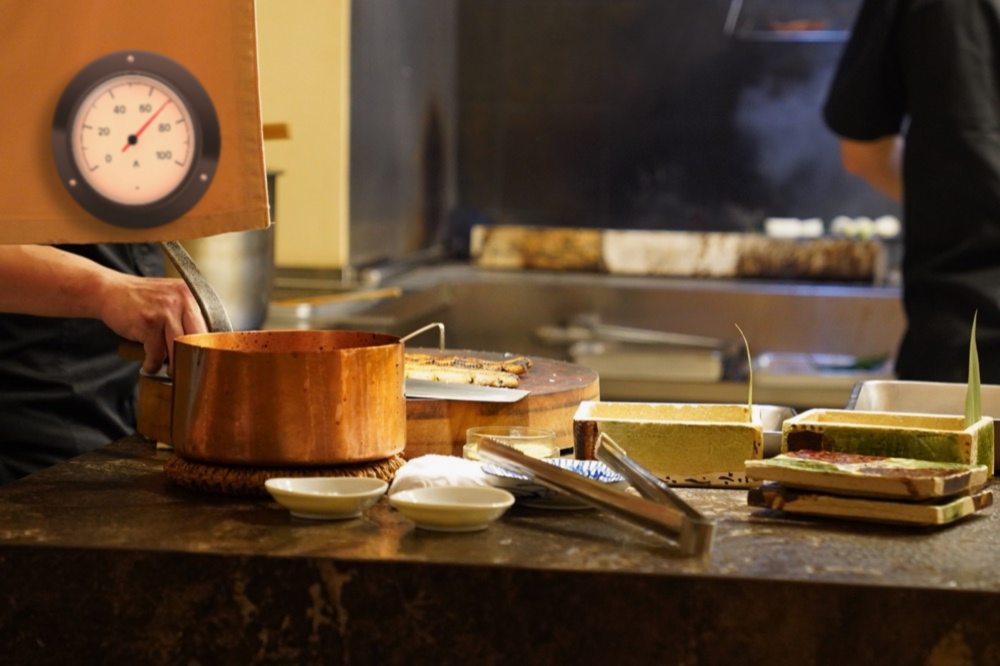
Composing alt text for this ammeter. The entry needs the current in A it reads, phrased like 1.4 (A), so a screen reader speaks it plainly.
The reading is 70 (A)
